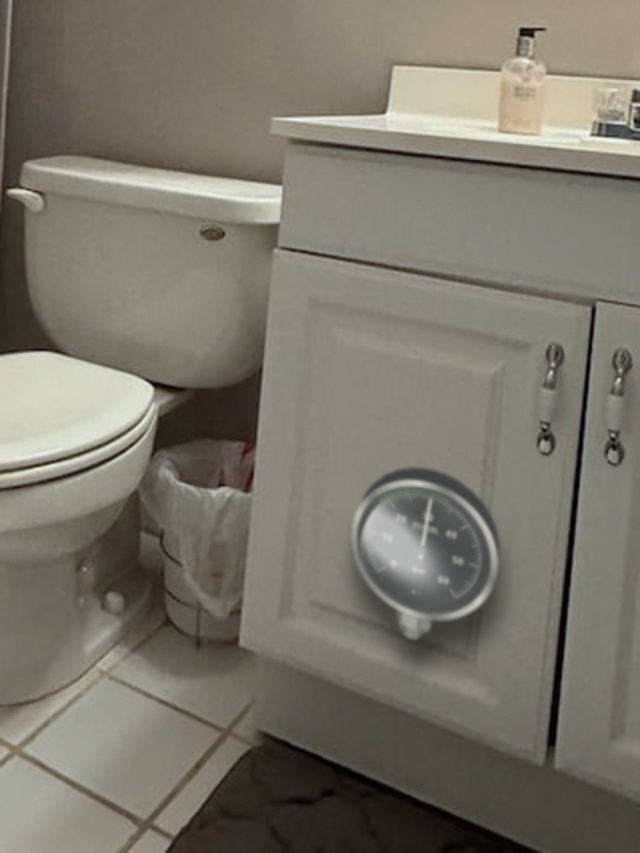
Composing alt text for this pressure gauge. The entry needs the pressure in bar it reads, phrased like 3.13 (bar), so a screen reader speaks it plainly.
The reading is 30 (bar)
